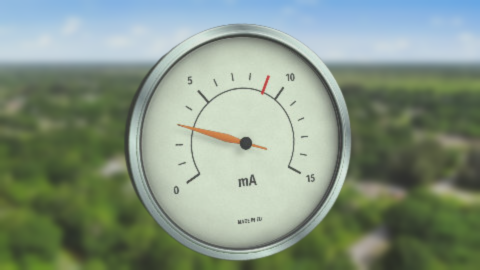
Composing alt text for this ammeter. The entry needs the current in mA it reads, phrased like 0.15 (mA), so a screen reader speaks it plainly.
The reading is 3 (mA)
